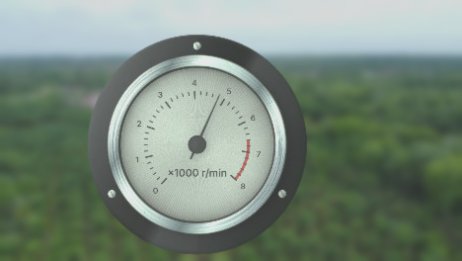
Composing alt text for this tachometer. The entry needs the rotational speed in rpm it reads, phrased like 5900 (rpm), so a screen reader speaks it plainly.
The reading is 4800 (rpm)
